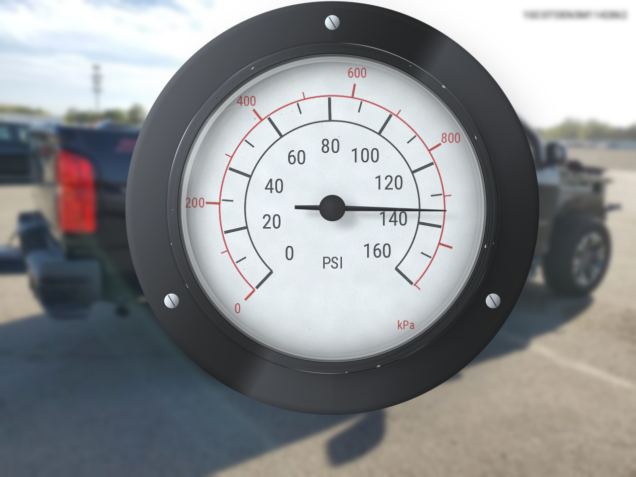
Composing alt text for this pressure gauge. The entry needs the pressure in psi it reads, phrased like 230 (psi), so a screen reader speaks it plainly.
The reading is 135 (psi)
